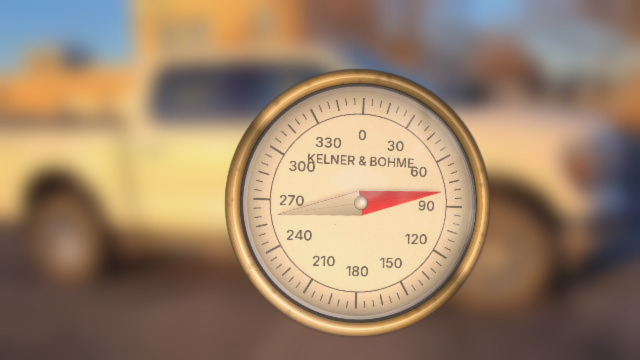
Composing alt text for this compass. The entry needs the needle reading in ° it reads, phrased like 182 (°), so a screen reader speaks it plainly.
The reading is 80 (°)
